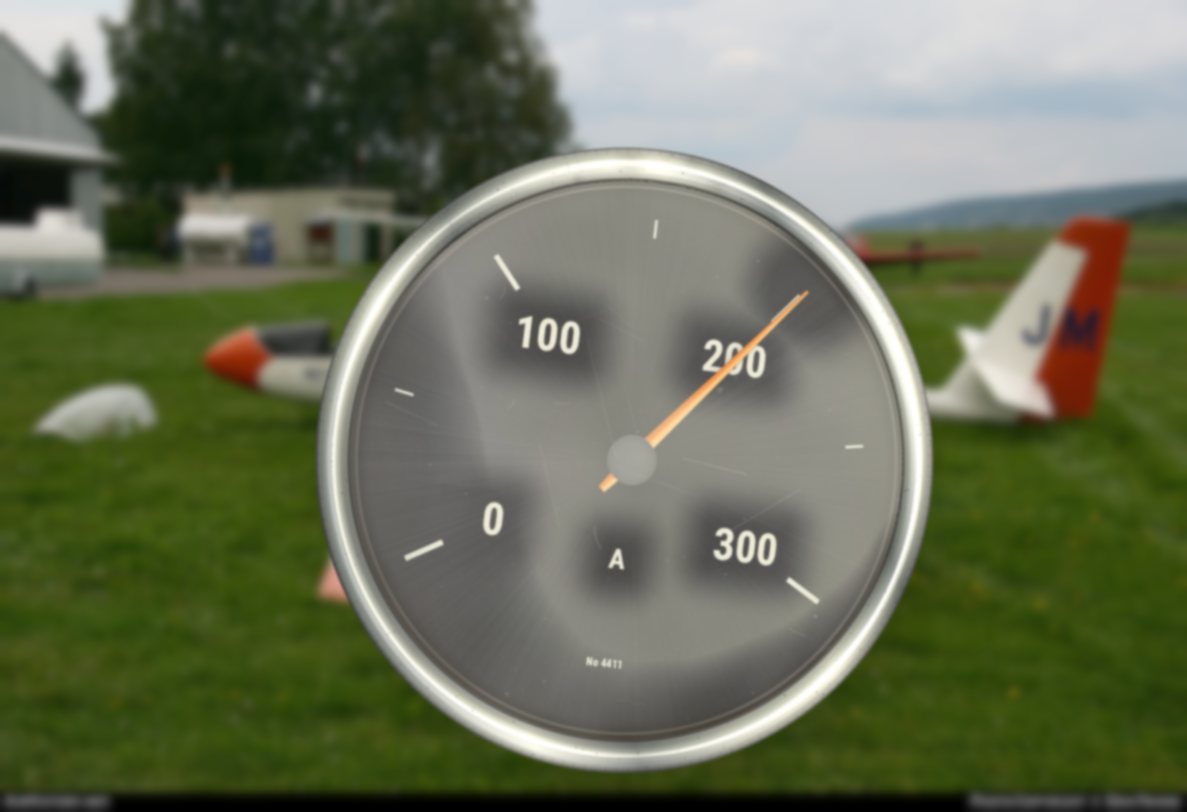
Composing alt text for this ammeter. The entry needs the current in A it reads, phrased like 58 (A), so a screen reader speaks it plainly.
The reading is 200 (A)
